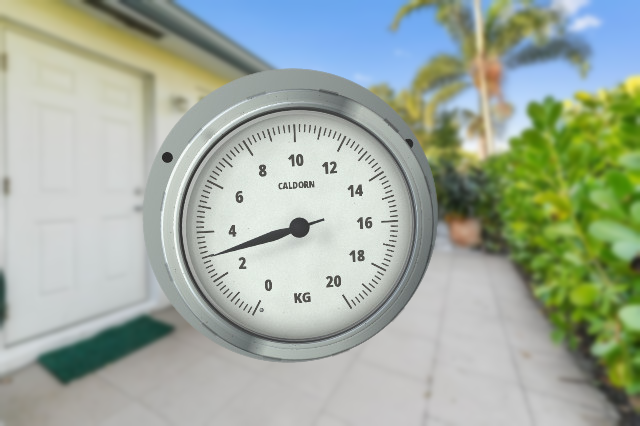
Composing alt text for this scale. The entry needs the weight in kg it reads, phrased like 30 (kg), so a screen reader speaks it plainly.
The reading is 3 (kg)
